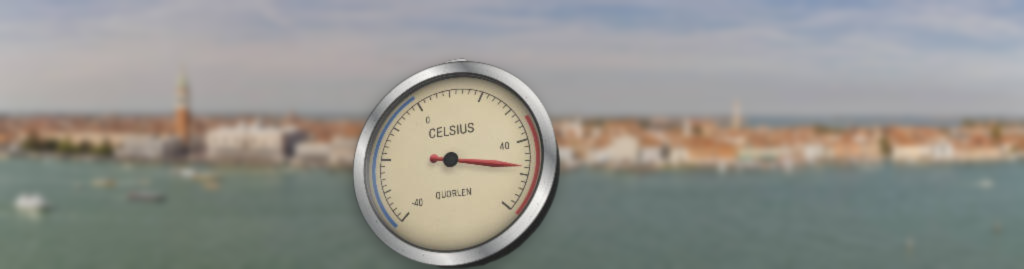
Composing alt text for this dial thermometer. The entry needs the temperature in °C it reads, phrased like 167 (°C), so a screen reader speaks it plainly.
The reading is 48 (°C)
